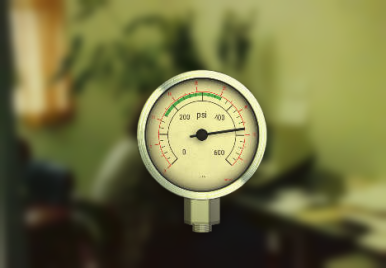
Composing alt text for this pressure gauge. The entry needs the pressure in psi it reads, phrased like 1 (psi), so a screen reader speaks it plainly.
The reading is 480 (psi)
